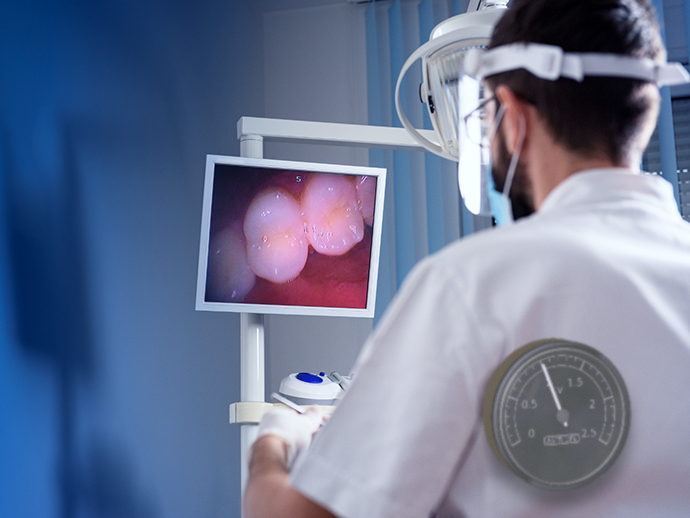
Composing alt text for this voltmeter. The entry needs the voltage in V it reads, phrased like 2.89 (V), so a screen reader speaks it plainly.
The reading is 1 (V)
